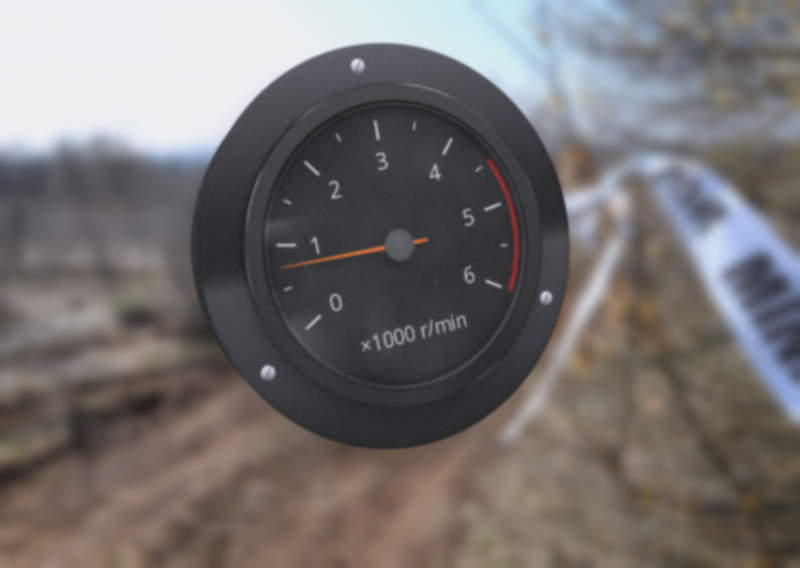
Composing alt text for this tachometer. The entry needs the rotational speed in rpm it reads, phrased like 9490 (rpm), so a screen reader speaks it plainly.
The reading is 750 (rpm)
